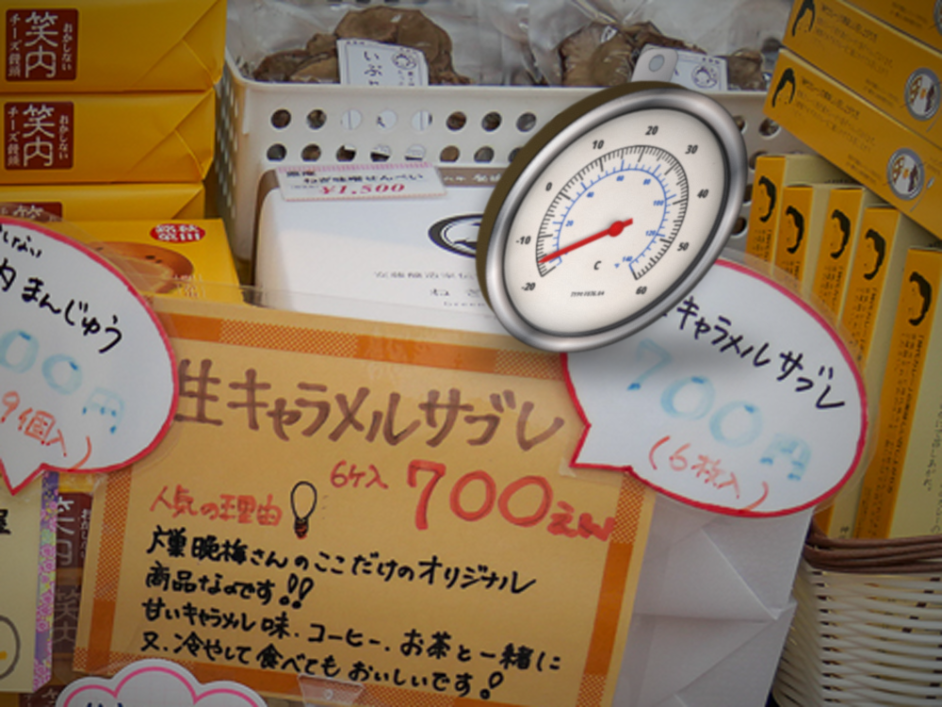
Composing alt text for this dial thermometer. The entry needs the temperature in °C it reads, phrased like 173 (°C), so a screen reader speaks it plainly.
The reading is -15 (°C)
